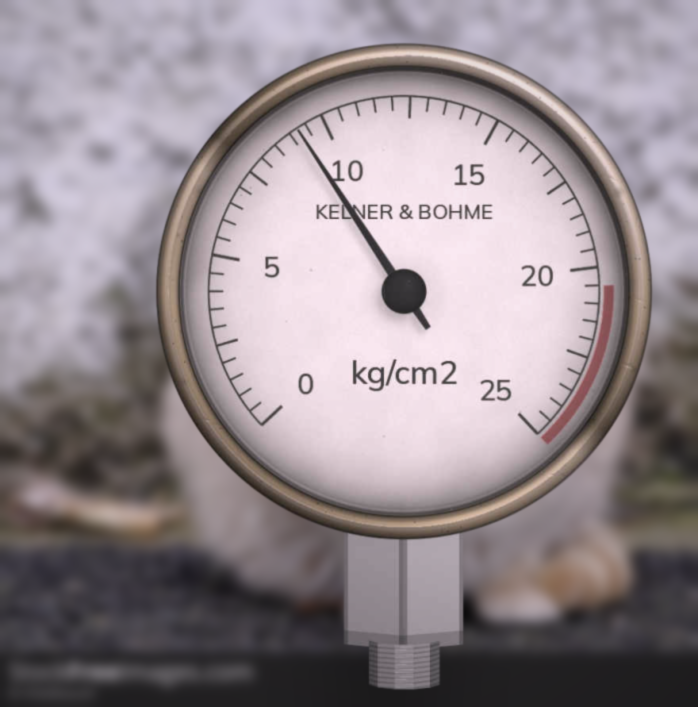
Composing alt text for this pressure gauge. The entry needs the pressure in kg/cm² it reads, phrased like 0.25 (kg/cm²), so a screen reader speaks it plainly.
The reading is 9.25 (kg/cm²)
